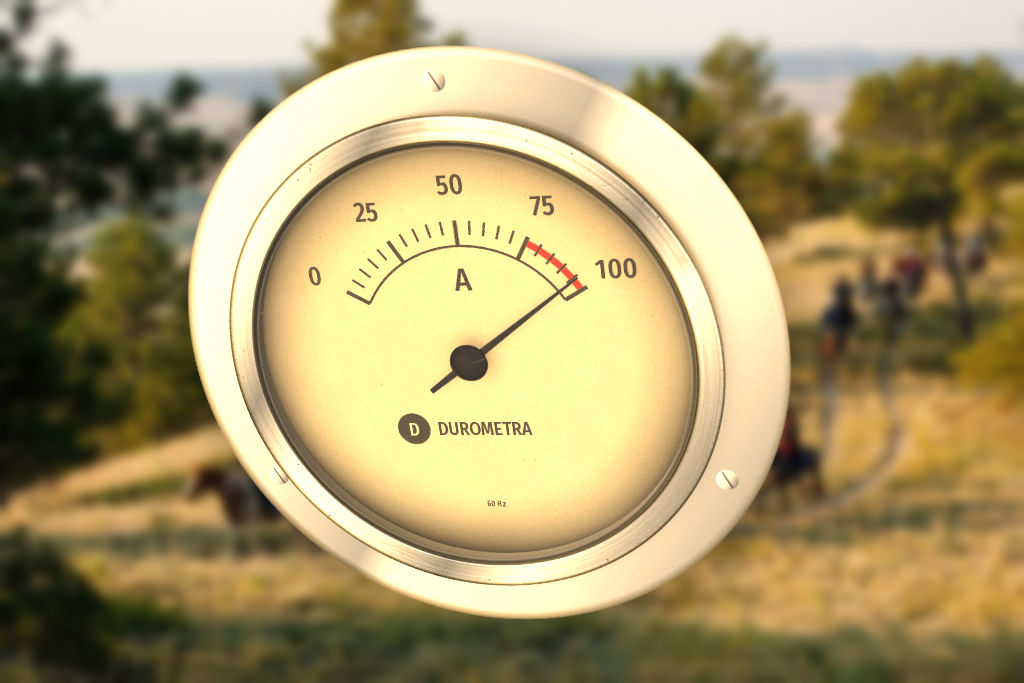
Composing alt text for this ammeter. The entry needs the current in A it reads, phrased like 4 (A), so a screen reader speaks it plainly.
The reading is 95 (A)
